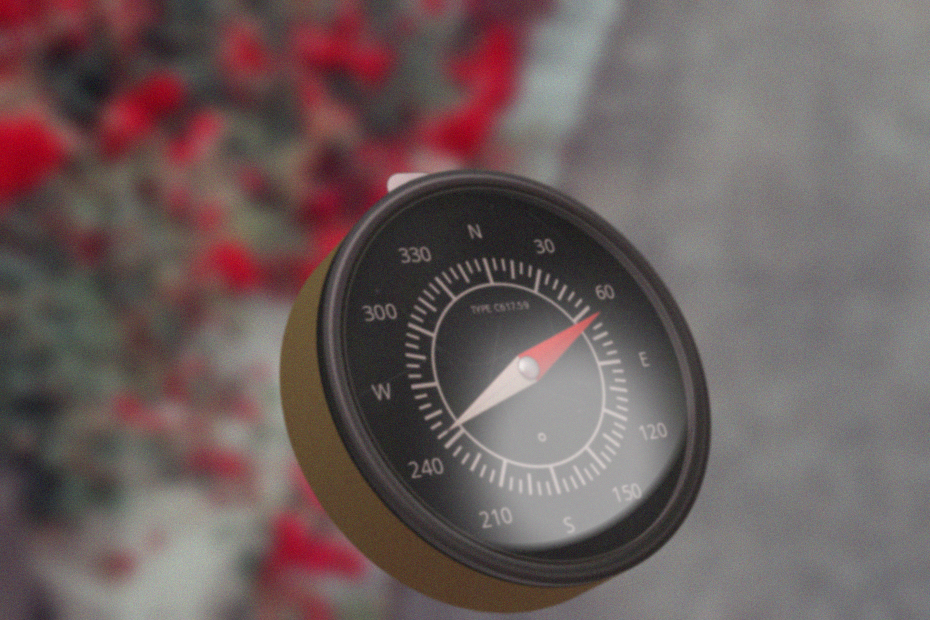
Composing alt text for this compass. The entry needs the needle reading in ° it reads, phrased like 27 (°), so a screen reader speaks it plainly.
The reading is 65 (°)
